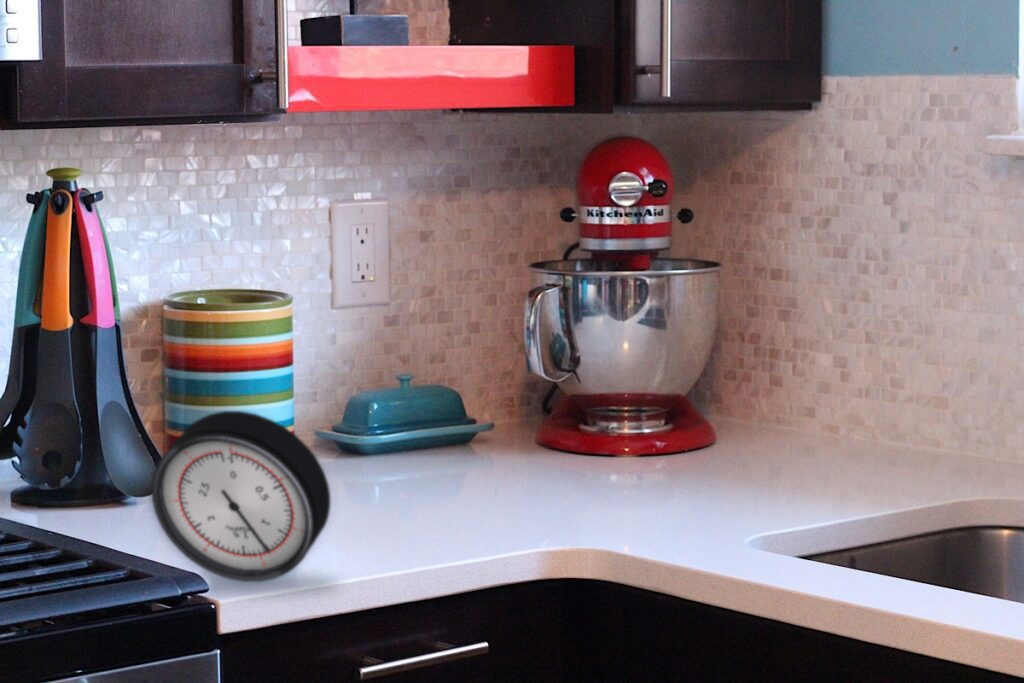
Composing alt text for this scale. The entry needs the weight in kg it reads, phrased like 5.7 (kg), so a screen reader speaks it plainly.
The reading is 1.25 (kg)
